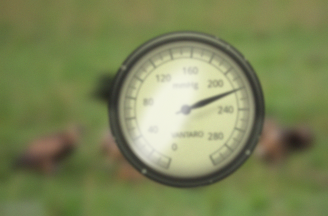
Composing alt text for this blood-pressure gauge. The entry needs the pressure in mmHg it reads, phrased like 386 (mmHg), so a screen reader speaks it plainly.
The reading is 220 (mmHg)
